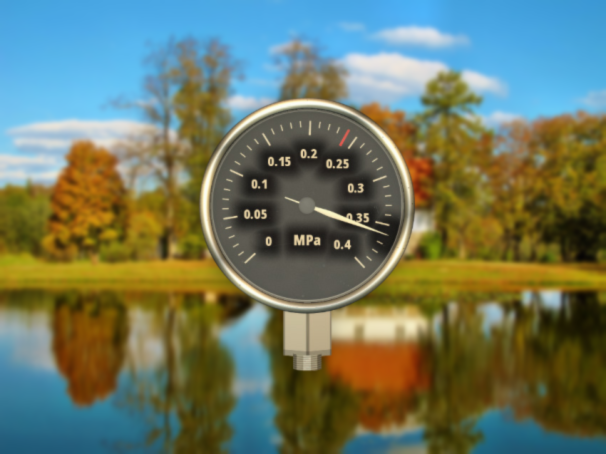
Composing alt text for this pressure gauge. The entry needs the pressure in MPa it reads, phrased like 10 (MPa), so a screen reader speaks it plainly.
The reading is 0.36 (MPa)
